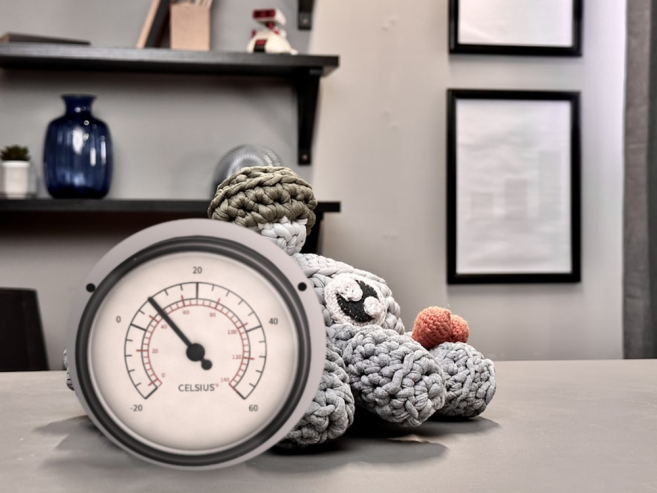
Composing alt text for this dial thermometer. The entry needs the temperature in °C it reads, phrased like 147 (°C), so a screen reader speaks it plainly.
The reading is 8 (°C)
